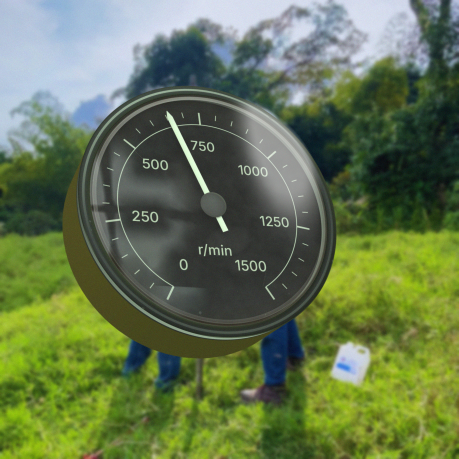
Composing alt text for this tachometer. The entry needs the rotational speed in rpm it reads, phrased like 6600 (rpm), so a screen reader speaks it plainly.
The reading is 650 (rpm)
